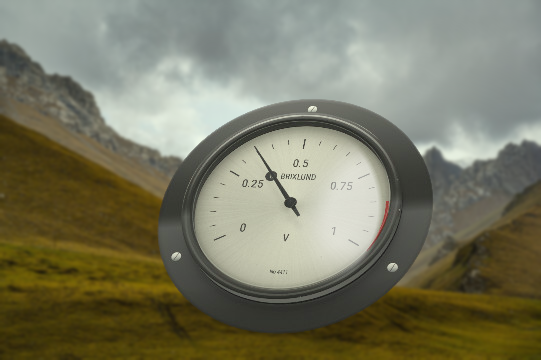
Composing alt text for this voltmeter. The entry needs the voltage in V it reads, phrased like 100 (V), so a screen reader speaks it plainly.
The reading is 0.35 (V)
